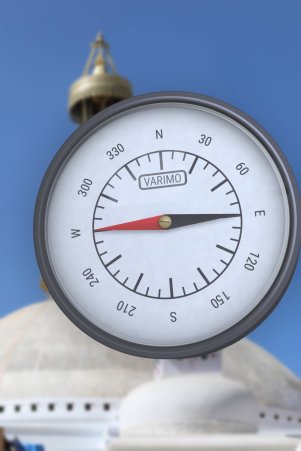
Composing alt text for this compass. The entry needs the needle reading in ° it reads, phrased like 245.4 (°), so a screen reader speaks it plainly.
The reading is 270 (°)
